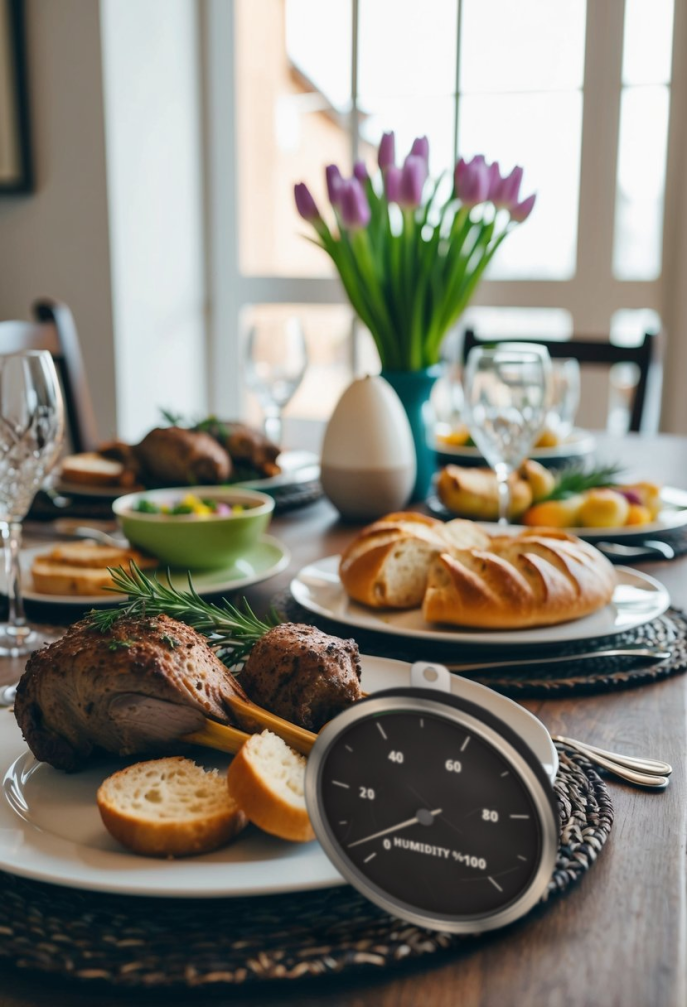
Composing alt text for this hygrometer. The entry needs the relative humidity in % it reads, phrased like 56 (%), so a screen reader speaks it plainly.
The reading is 5 (%)
